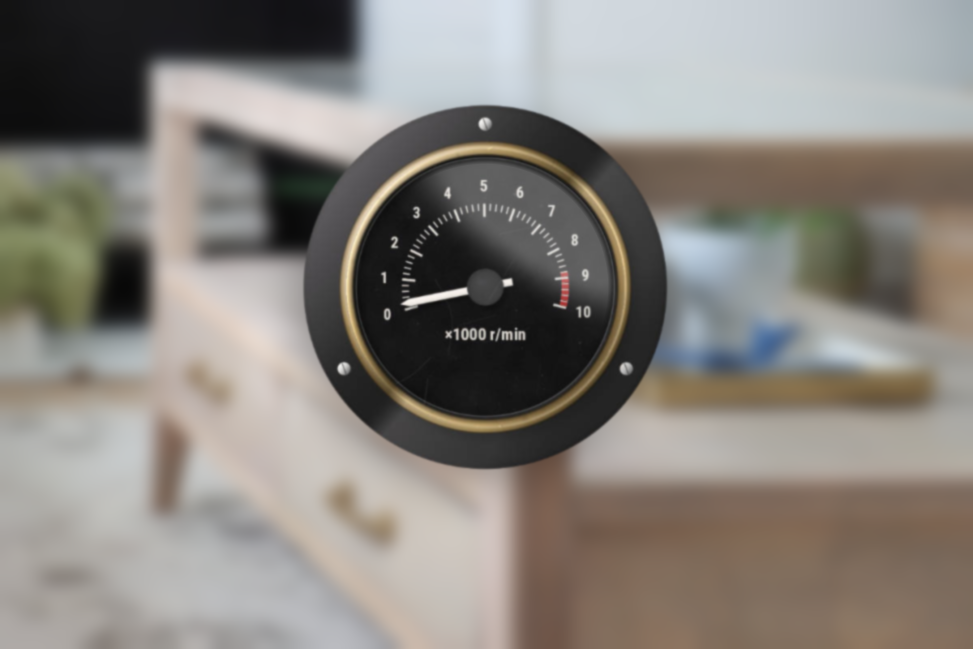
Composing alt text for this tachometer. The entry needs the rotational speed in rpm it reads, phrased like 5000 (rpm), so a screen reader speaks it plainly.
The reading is 200 (rpm)
